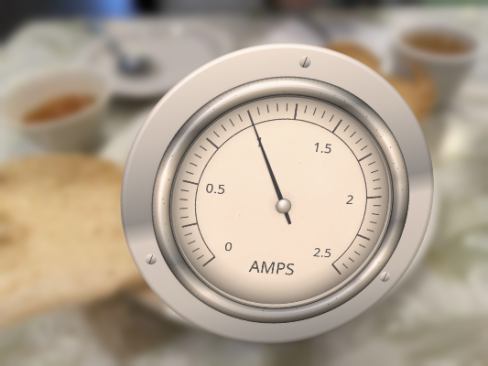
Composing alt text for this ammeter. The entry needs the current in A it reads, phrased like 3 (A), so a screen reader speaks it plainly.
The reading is 1 (A)
